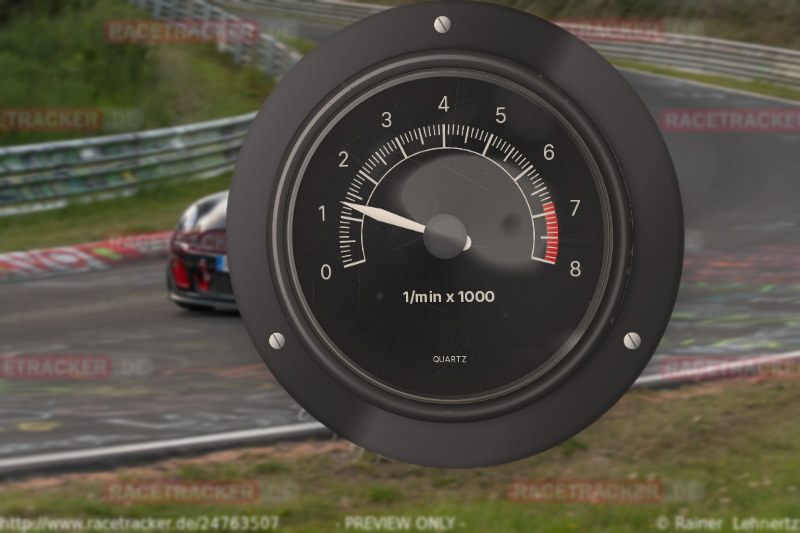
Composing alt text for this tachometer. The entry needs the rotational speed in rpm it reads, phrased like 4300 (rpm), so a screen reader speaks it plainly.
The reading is 1300 (rpm)
